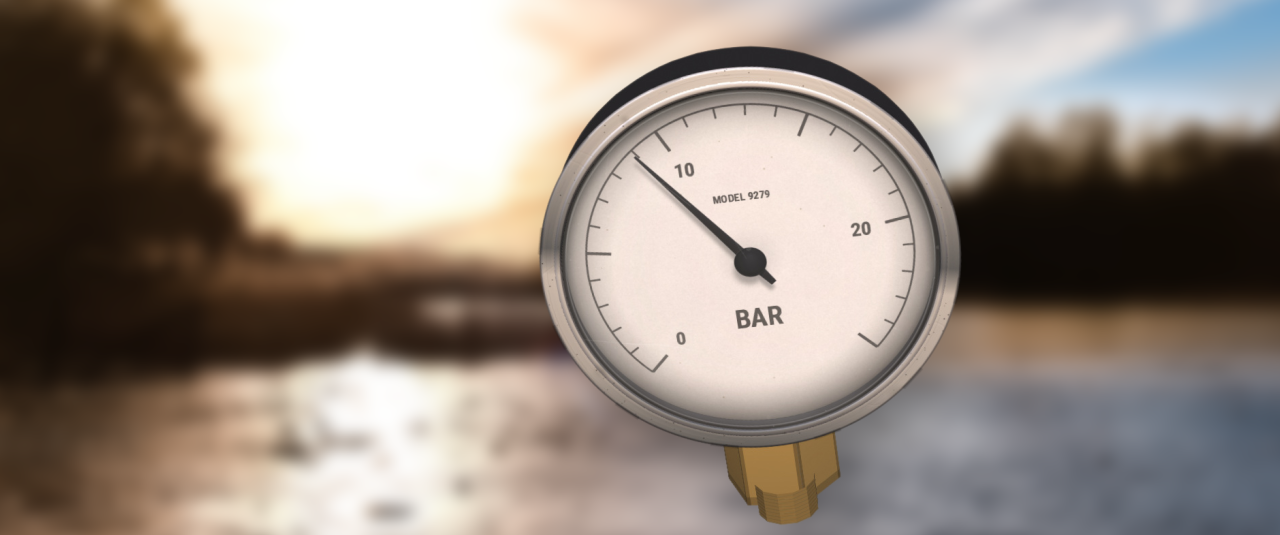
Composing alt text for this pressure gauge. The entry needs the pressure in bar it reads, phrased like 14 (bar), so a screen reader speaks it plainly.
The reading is 9 (bar)
